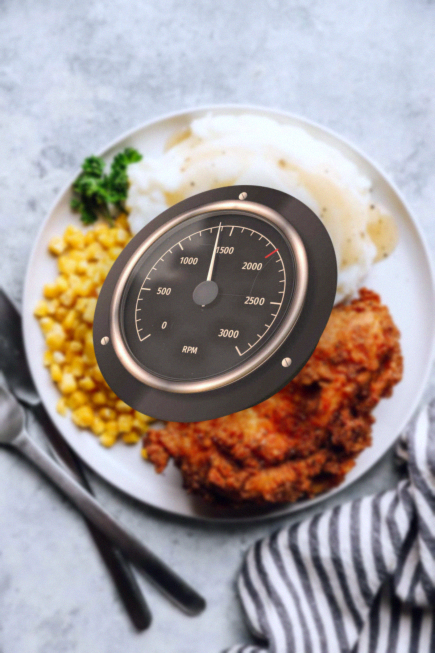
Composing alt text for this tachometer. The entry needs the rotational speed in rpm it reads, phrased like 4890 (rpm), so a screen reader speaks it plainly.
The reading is 1400 (rpm)
